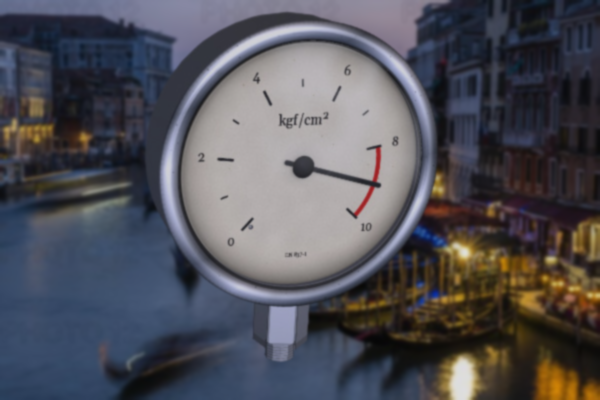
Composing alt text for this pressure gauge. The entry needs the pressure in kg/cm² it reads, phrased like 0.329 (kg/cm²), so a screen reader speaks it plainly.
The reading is 9 (kg/cm²)
